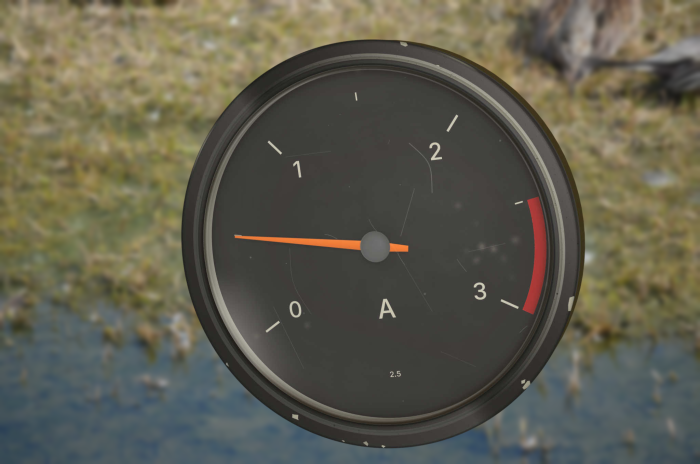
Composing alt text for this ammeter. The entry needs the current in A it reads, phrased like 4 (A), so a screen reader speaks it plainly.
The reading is 0.5 (A)
